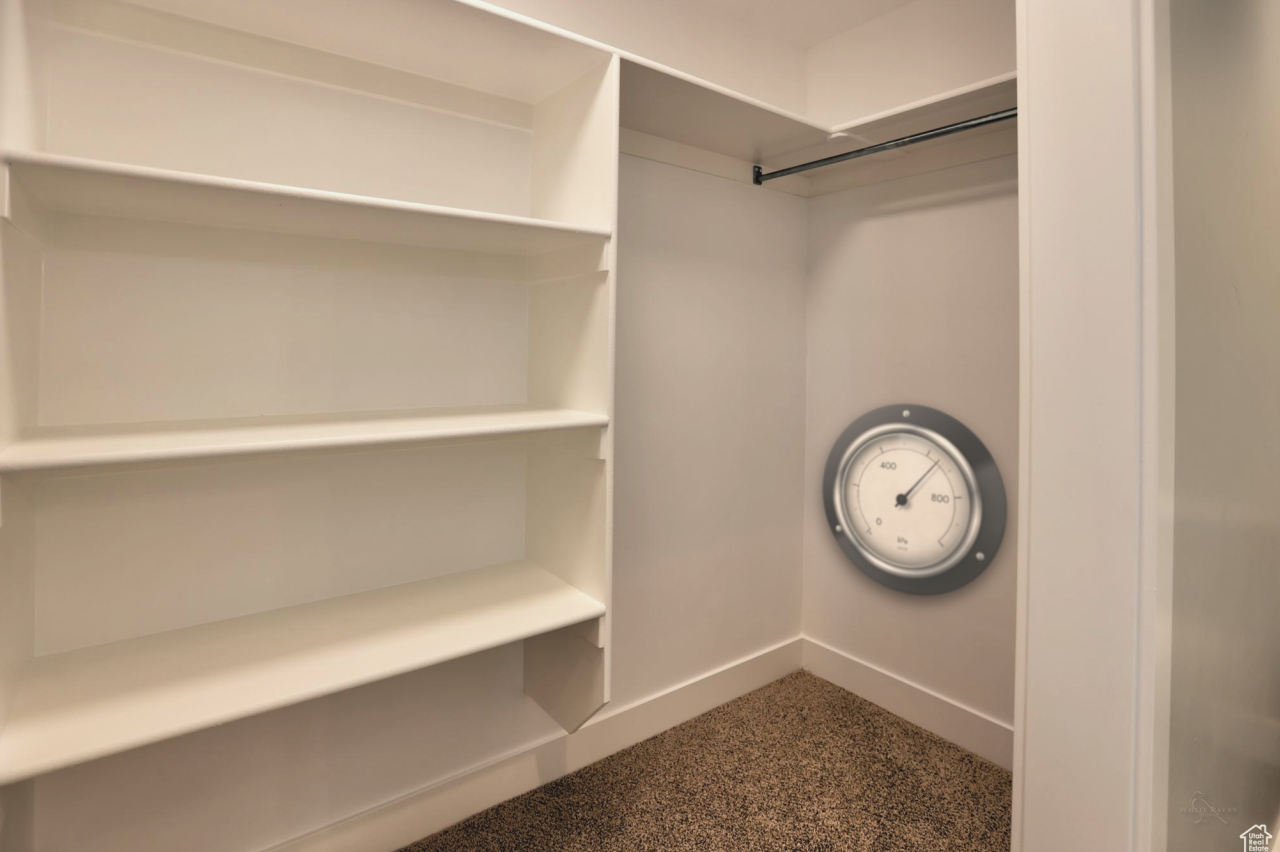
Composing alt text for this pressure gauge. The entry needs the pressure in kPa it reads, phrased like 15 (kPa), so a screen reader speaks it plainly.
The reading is 650 (kPa)
